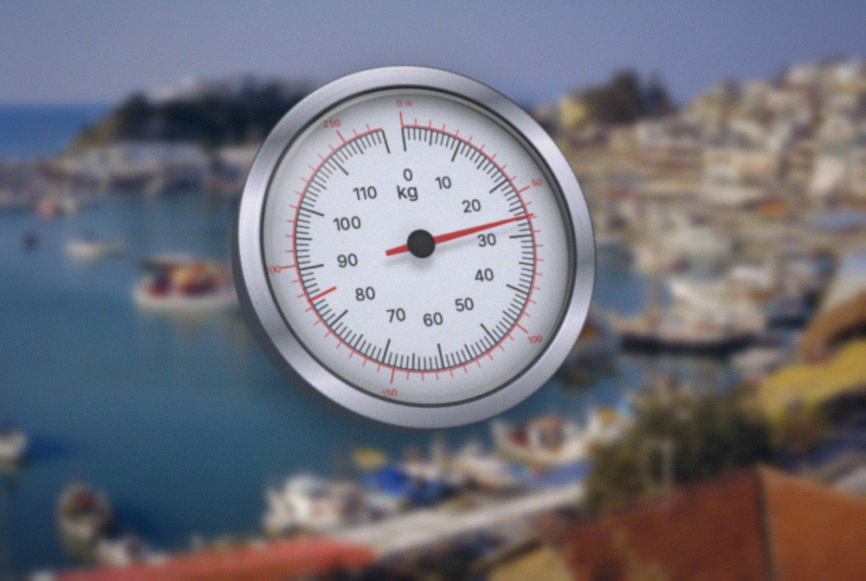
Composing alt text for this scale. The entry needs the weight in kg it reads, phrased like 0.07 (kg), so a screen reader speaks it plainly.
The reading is 27 (kg)
